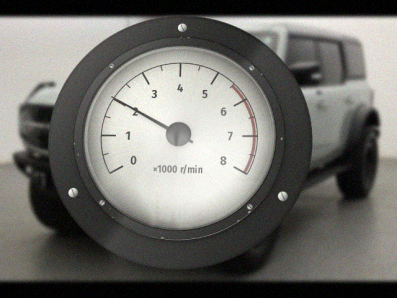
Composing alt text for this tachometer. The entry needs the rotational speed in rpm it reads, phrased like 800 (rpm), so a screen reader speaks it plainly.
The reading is 2000 (rpm)
